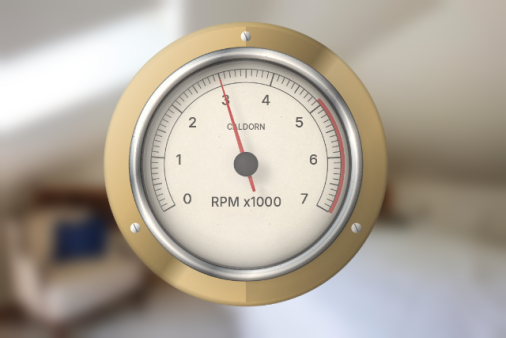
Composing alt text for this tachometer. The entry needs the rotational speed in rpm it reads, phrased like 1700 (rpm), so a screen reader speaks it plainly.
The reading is 3000 (rpm)
